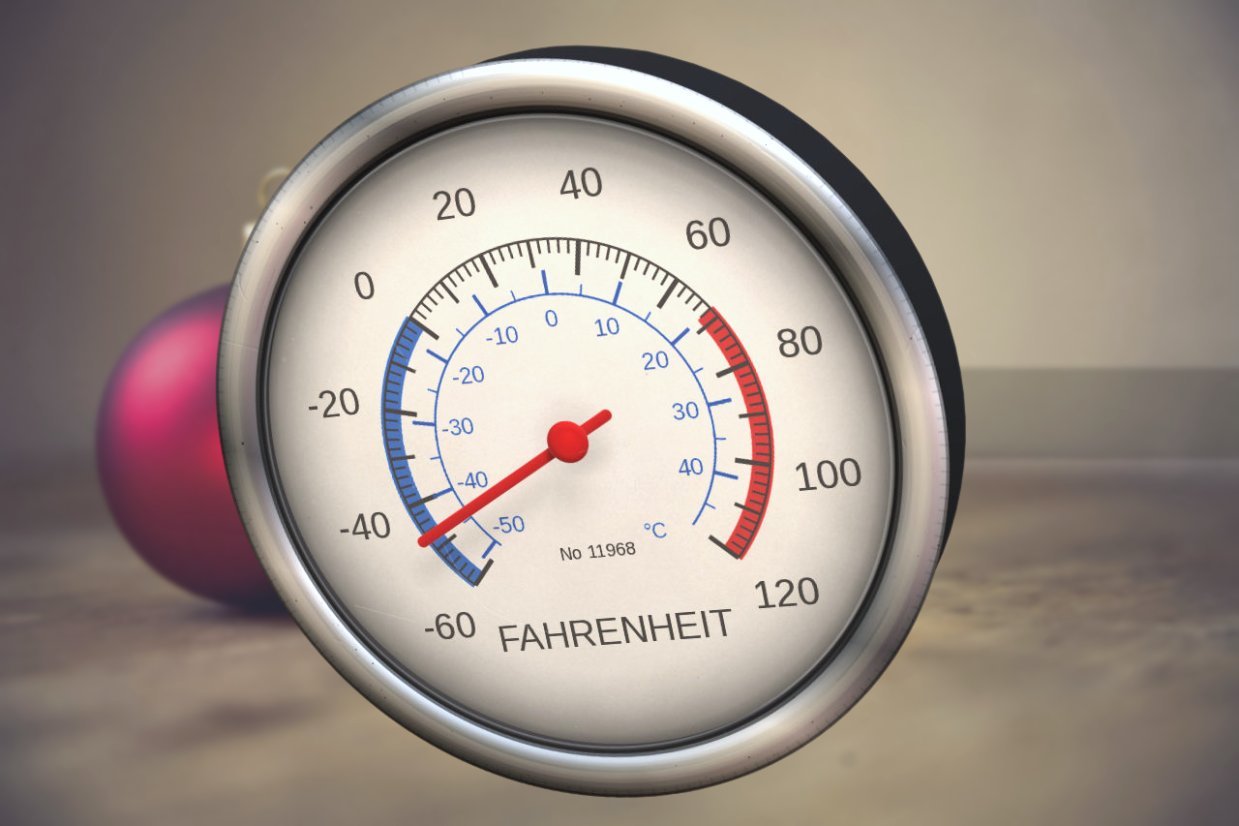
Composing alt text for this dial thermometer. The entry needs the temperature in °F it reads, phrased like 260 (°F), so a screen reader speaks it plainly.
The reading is -47 (°F)
